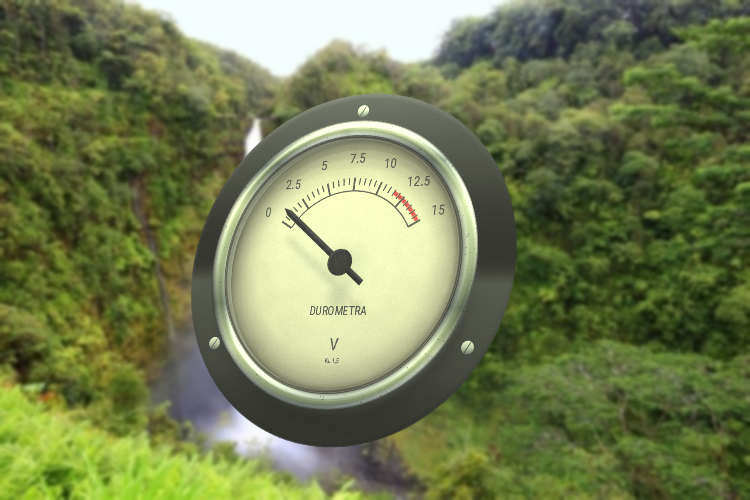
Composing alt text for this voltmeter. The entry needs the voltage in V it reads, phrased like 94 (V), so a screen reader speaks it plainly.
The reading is 1 (V)
